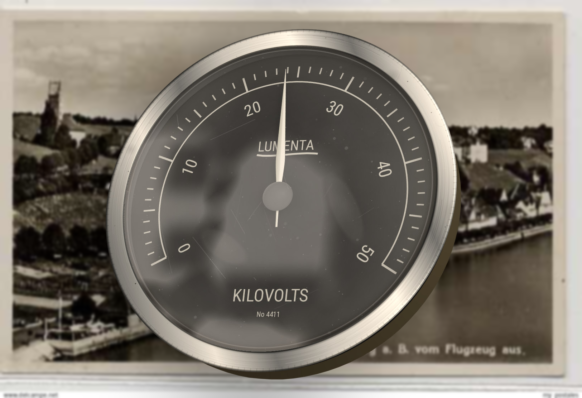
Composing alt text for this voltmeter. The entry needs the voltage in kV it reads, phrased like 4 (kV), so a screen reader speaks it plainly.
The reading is 24 (kV)
